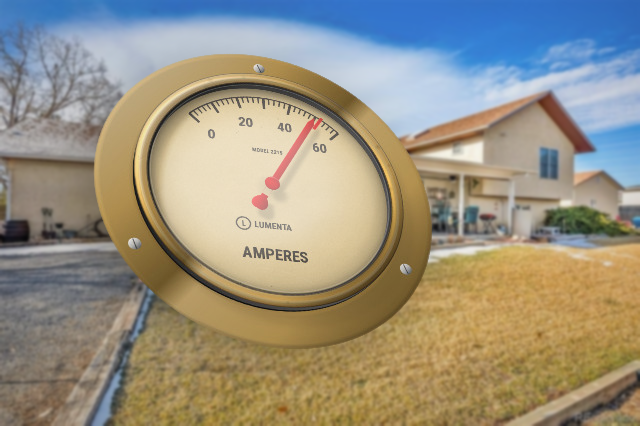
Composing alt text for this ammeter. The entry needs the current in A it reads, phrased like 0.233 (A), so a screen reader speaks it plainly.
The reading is 50 (A)
